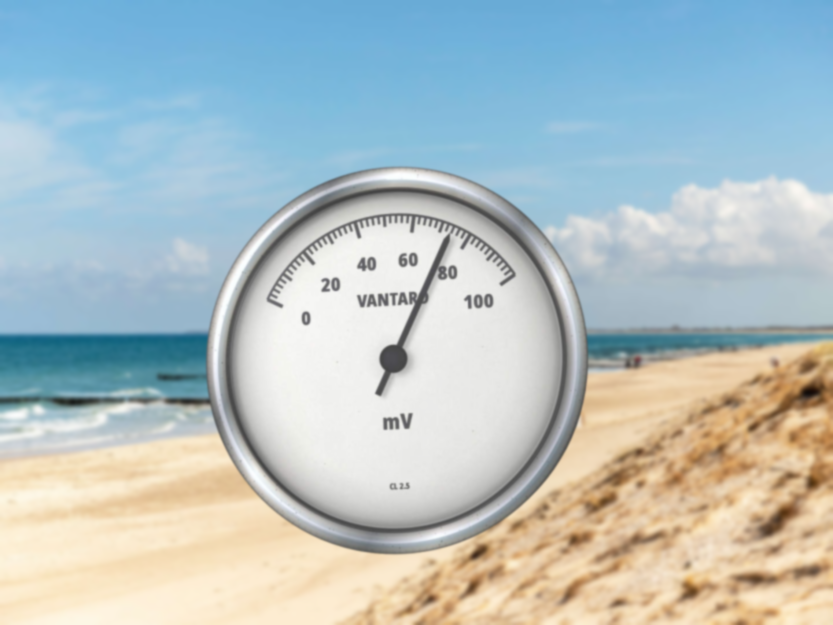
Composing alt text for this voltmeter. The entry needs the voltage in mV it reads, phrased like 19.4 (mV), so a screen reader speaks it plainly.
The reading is 74 (mV)
